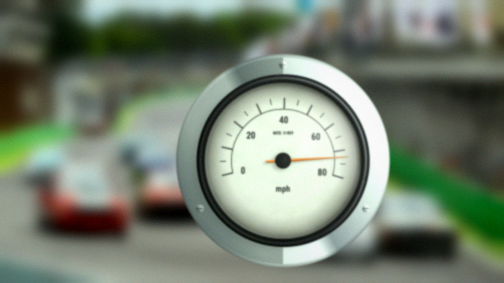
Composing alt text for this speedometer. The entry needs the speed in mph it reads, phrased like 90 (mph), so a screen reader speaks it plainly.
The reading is 72.5 (mph)
